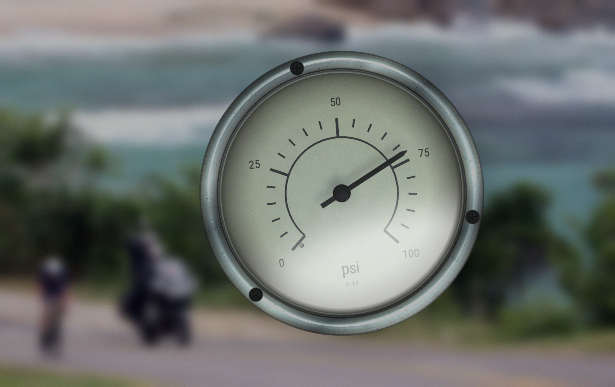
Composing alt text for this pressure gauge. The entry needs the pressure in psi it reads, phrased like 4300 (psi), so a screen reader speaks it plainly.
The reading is 72.5 (psi)
